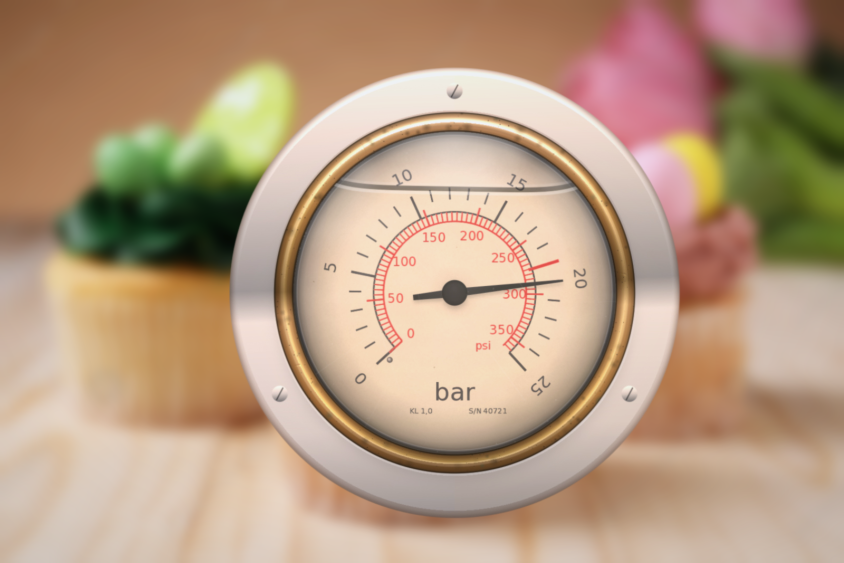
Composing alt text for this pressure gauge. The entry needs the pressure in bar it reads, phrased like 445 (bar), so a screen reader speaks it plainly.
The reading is 20 (bar)
